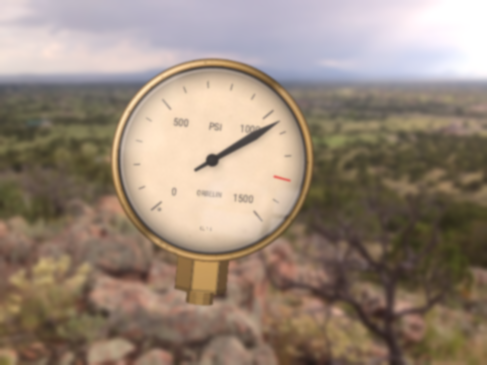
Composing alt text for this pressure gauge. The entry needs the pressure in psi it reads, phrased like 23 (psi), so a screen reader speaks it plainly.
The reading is 1050 (psi)
